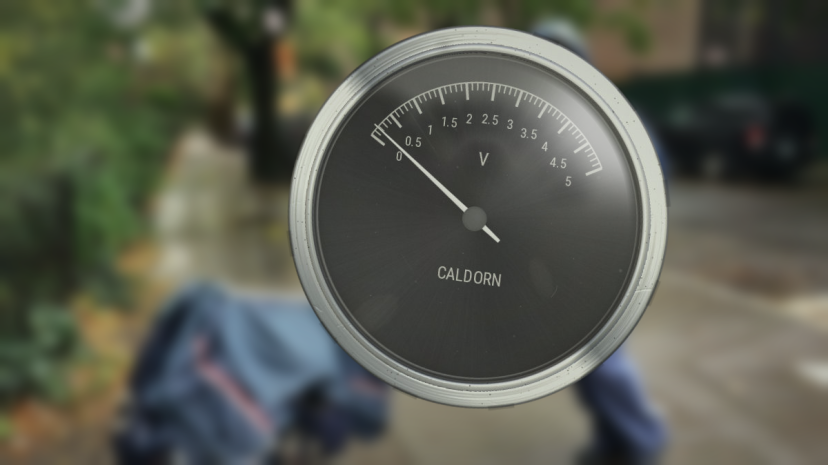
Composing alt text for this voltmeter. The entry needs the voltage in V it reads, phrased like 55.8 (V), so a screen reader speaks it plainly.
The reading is 0.2 (V)
